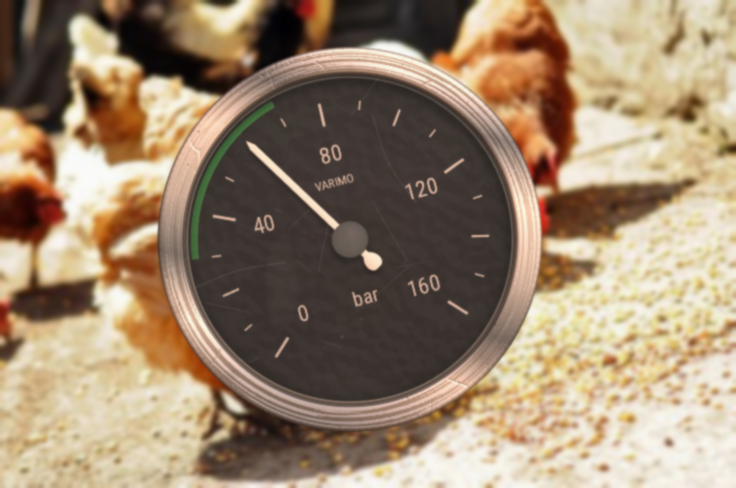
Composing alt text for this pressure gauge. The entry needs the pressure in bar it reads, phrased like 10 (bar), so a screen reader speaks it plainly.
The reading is 60 (bar)
